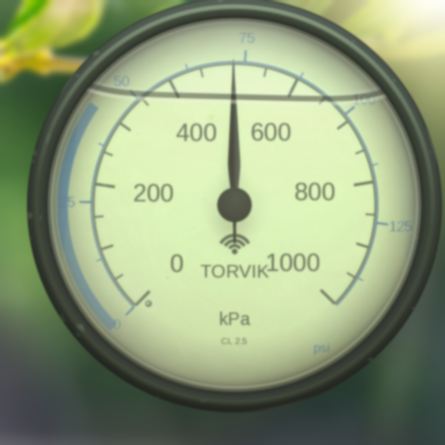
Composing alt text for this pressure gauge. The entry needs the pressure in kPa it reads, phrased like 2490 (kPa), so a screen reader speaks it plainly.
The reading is 500 (kPa)
